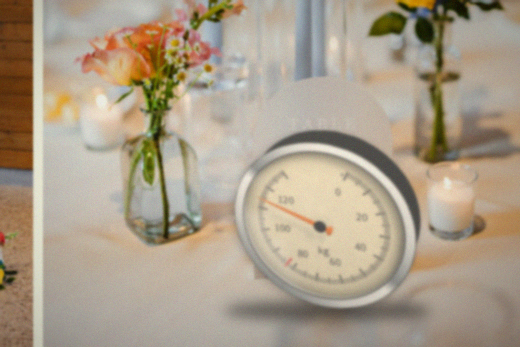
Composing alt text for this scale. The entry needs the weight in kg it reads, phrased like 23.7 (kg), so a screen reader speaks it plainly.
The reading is 115 (kg)
